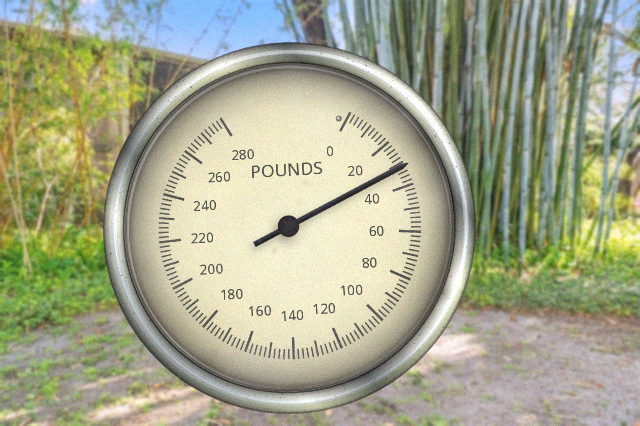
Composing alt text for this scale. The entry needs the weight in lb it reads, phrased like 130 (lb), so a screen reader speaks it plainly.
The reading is 32 (lb)
